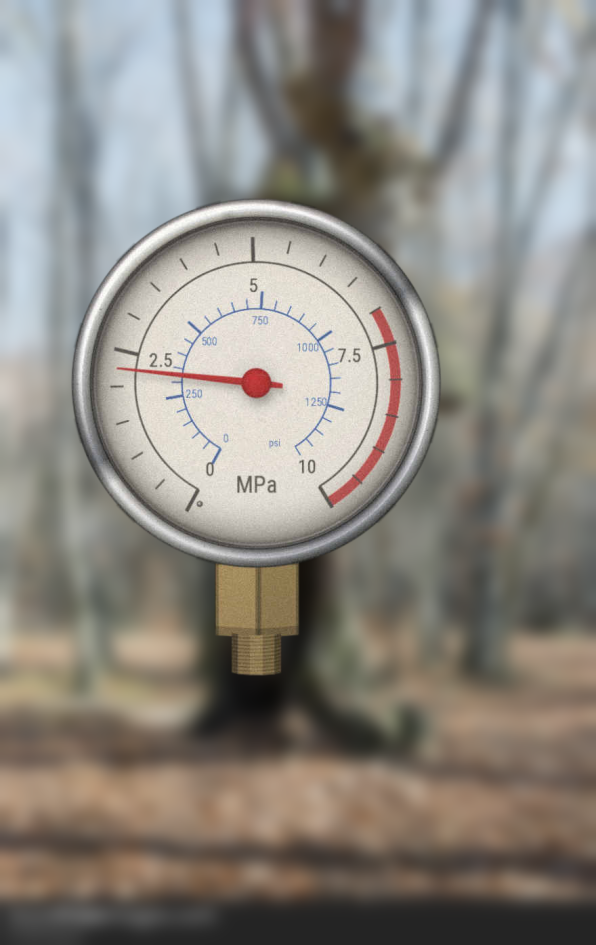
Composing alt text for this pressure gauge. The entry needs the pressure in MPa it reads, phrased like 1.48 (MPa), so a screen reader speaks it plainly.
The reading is 2.25 (MPa)
